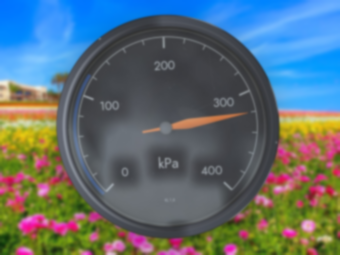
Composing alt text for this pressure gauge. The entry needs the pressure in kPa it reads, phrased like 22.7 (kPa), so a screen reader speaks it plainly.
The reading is 320 (kPa)
